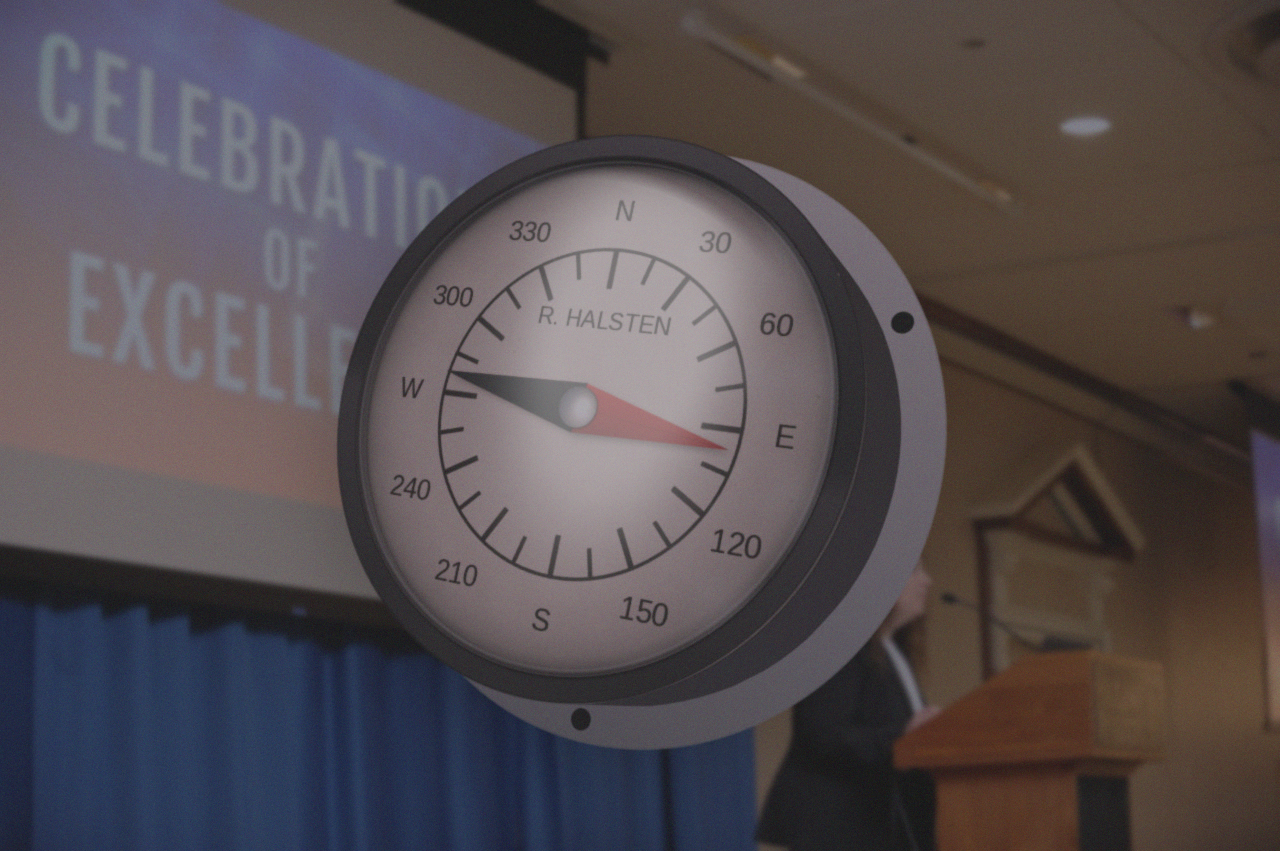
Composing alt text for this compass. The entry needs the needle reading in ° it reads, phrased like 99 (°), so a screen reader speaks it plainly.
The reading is 97.5 (°)
